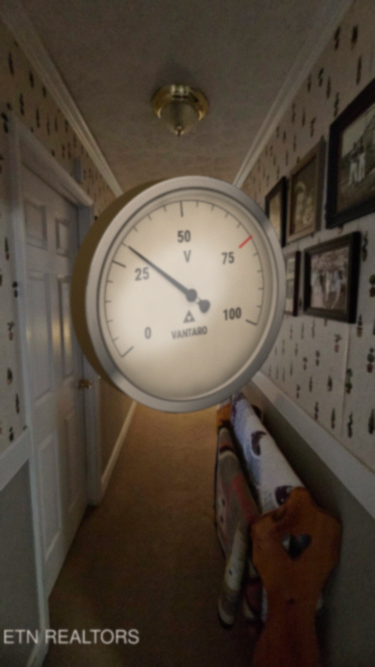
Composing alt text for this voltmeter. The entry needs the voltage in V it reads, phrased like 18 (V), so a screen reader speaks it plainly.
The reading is 30 (V)
